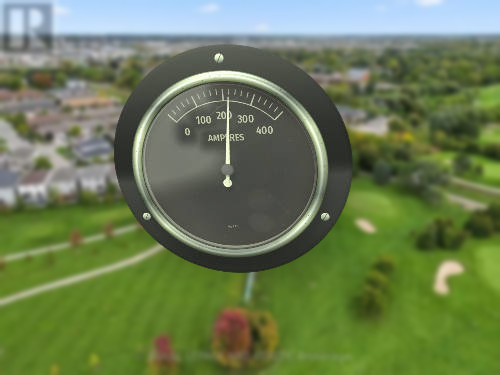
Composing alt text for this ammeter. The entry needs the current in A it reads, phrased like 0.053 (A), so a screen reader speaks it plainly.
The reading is 220 (A)
